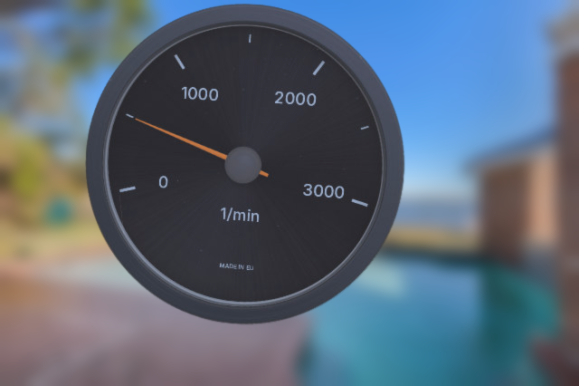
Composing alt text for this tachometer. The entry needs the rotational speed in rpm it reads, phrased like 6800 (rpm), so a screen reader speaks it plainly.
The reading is 500 (rpm)
